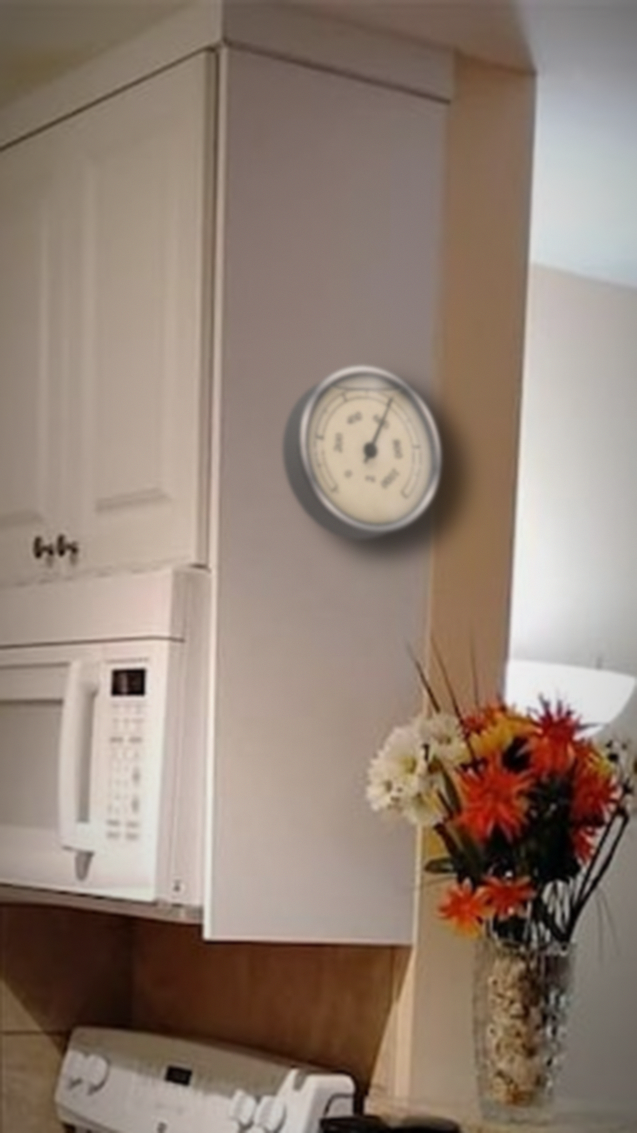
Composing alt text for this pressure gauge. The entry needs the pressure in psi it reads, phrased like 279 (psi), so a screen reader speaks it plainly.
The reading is 600 (psi)
